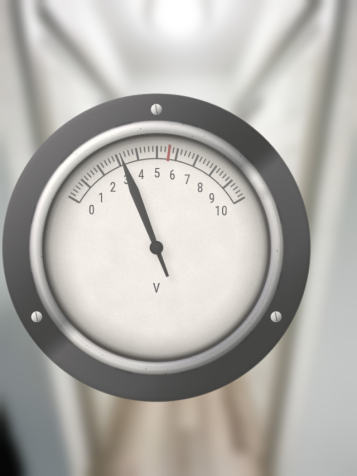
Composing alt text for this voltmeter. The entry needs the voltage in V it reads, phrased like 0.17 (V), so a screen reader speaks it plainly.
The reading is 3.2 (V)
